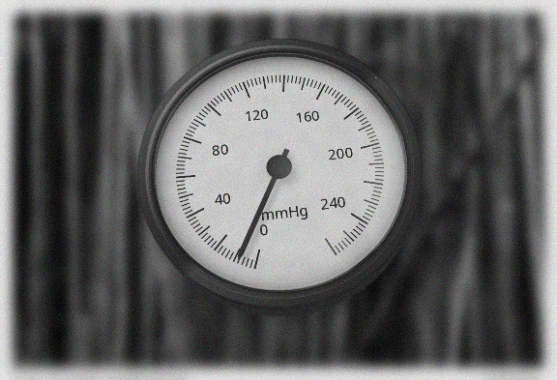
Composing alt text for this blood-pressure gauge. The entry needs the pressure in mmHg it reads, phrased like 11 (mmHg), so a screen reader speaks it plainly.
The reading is 8 (mmHg)
